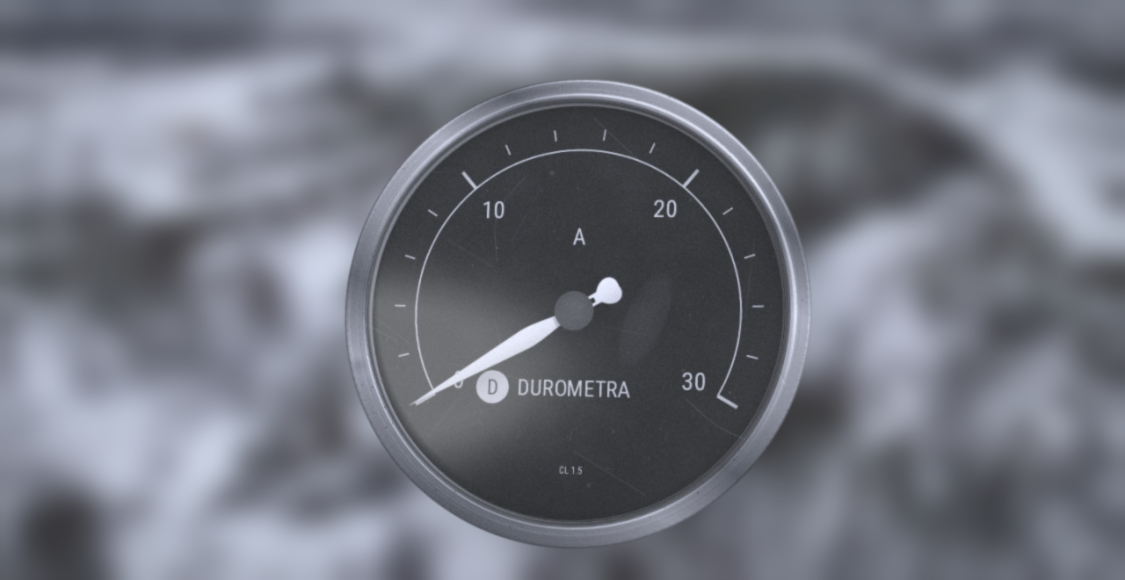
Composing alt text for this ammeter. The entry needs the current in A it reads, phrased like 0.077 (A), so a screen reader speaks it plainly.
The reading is 0 (A)
